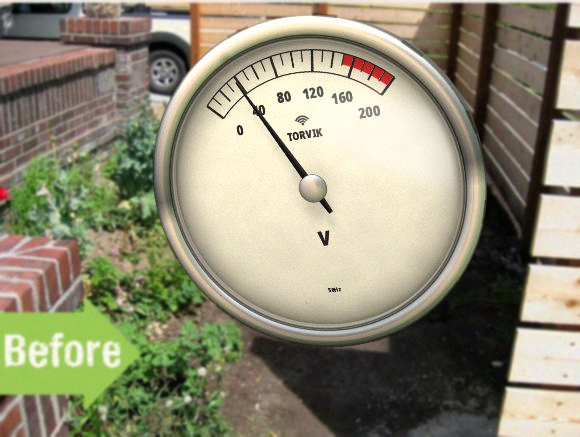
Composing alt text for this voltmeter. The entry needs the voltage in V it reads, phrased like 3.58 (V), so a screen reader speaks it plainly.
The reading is 40 (V)
